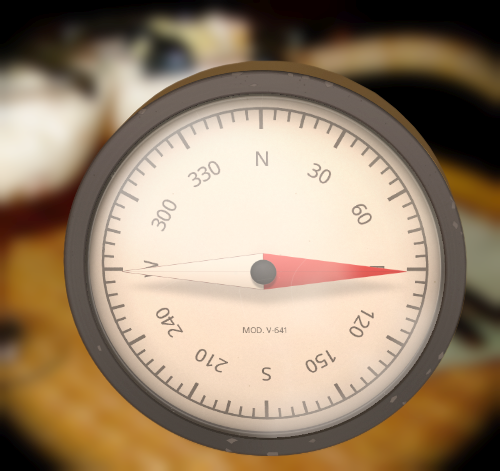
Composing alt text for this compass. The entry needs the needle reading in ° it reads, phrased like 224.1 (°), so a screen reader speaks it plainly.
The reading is 90 (°)
